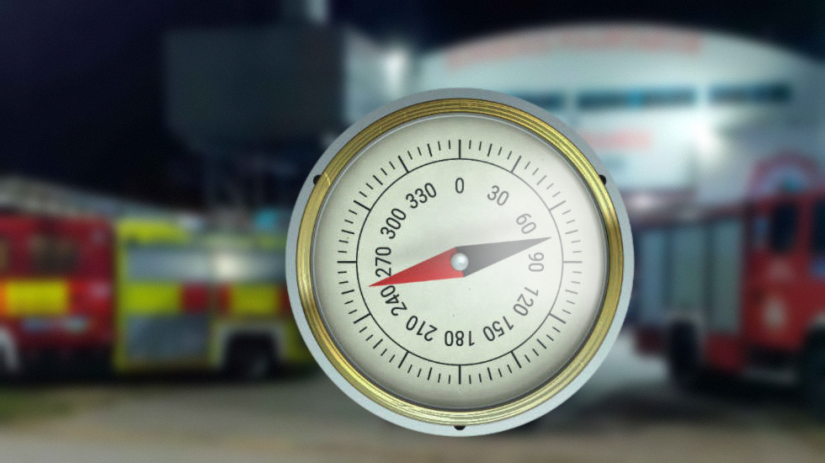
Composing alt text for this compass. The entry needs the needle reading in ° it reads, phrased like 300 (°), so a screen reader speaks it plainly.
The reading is 255 (°)
